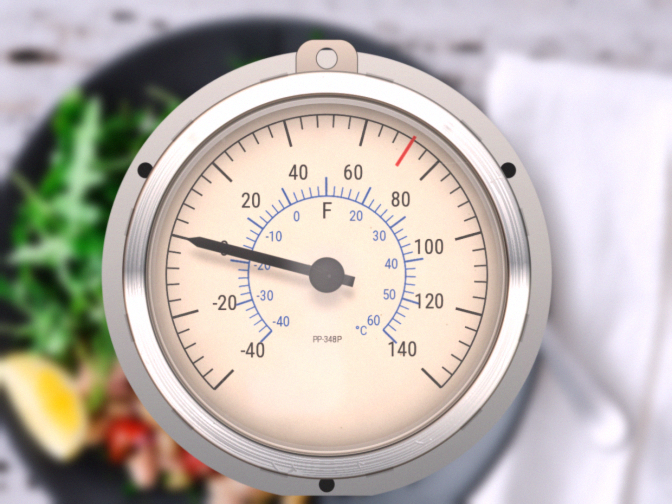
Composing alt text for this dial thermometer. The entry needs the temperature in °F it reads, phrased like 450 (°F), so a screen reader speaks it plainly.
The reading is 0 (°F)
